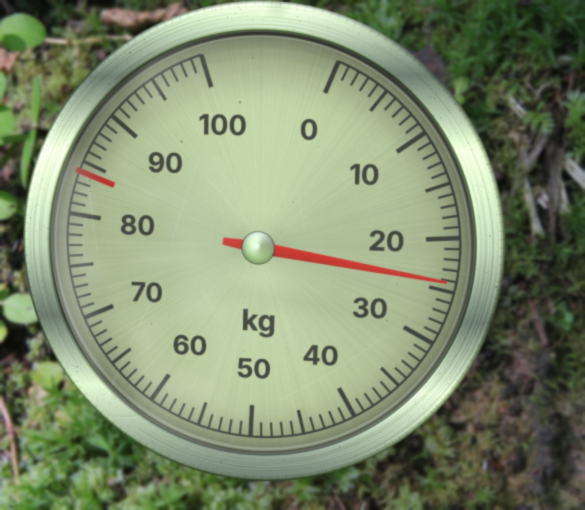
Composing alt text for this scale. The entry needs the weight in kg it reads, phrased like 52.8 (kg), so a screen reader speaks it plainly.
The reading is 24 (kg)
